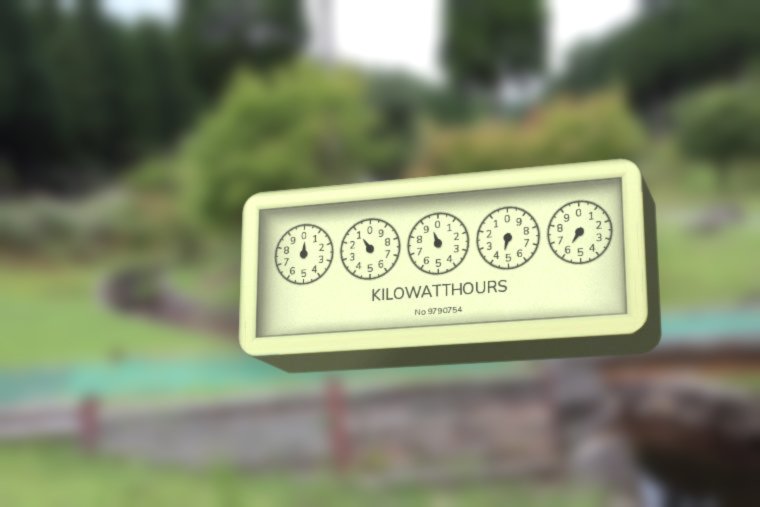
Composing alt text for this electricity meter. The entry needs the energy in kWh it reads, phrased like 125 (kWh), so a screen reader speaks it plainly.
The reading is 946 (kWh)
